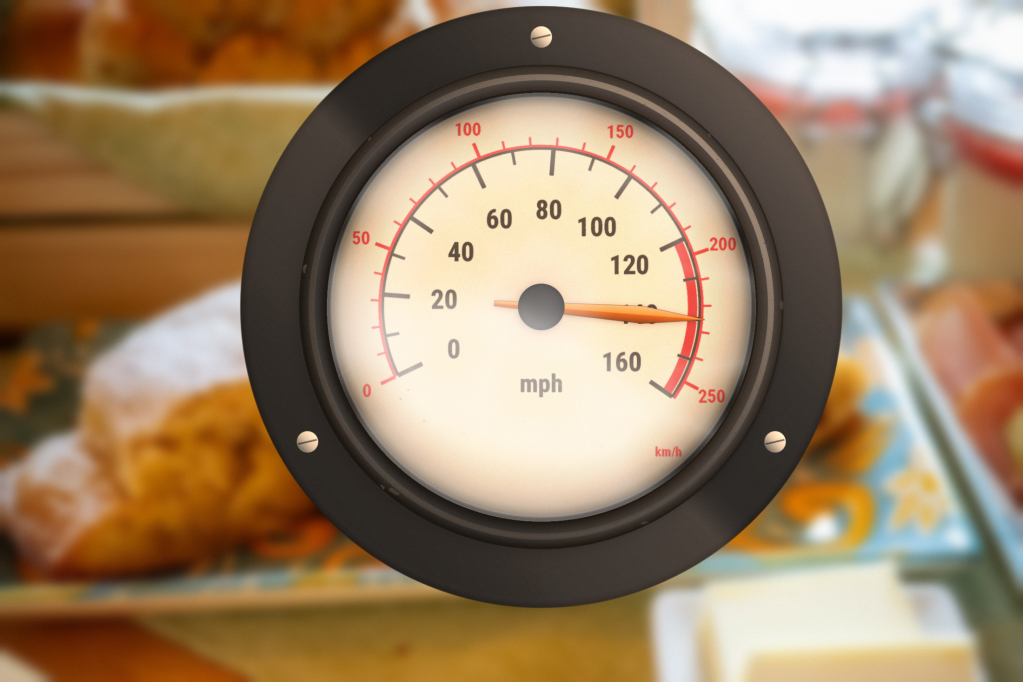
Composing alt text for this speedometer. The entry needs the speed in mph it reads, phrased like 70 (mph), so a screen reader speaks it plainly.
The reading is 140 (mph)
